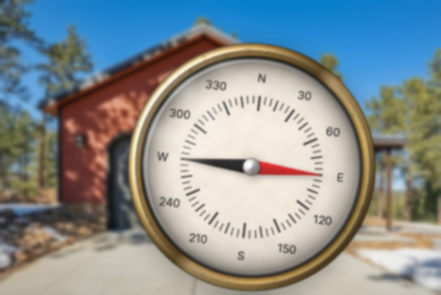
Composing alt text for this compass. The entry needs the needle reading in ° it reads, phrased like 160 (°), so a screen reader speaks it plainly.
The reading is 90 (°)
